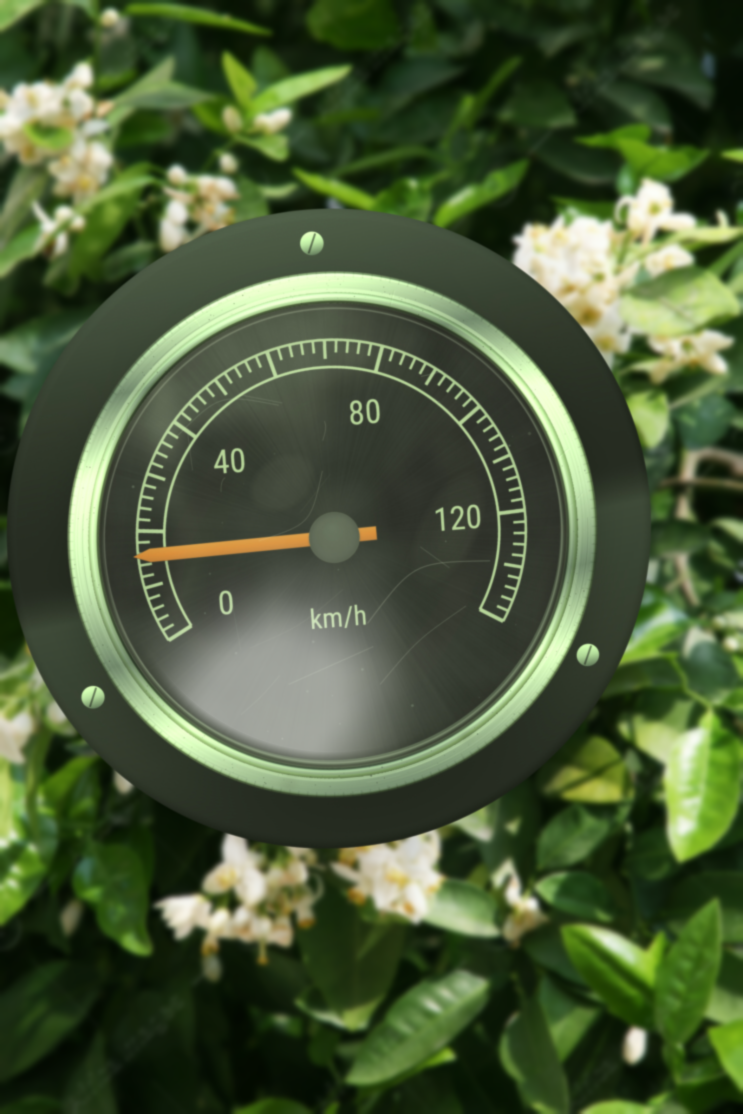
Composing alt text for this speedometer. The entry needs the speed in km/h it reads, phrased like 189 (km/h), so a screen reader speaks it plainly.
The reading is 16 (km/h)
